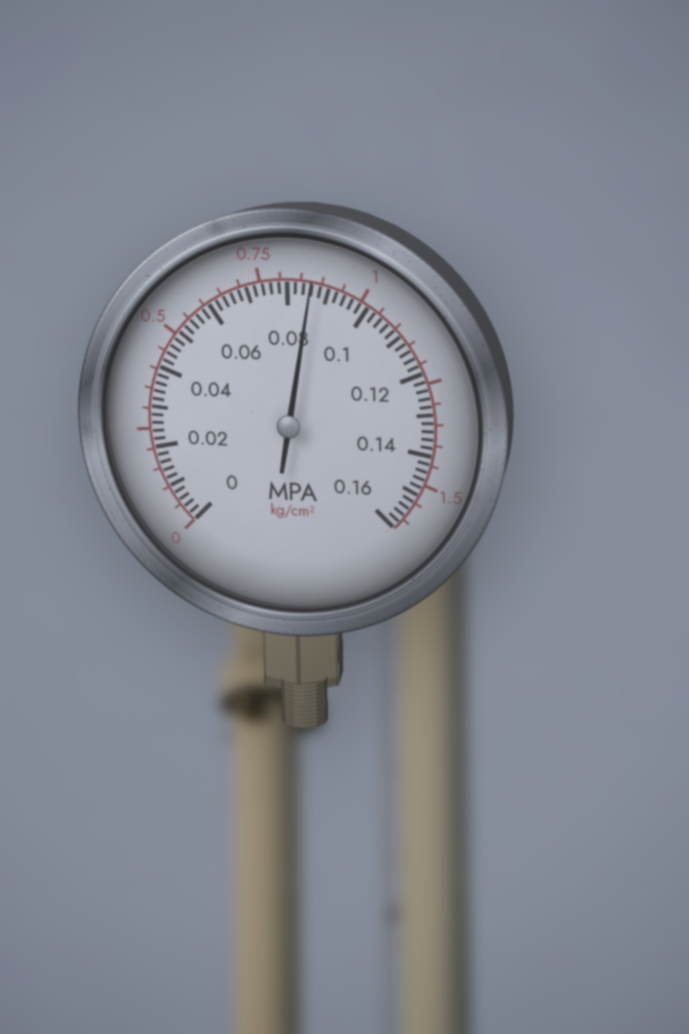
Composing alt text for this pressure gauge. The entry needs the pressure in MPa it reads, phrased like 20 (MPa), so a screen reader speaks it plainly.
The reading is 0.086 (MPa)
